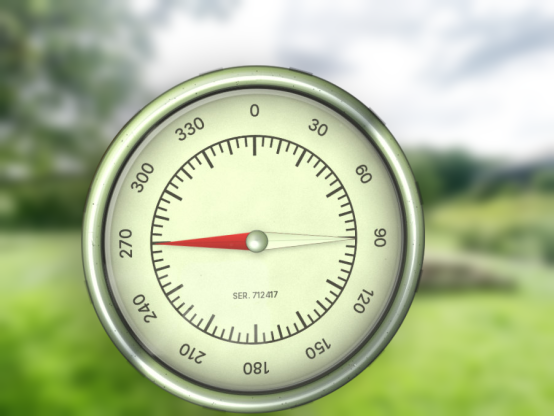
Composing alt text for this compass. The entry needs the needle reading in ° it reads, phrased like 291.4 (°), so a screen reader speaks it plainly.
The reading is 270 (°)
